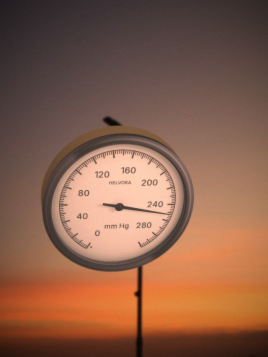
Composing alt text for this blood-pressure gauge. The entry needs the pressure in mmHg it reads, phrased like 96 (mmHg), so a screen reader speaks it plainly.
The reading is 250 (mmHg)
